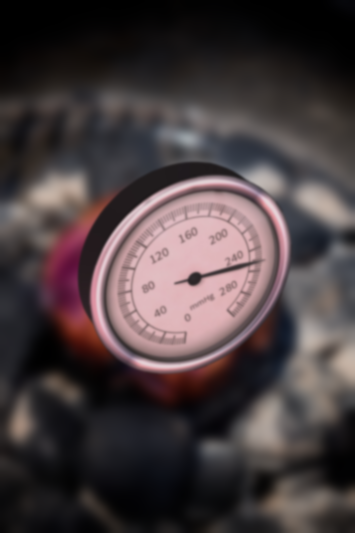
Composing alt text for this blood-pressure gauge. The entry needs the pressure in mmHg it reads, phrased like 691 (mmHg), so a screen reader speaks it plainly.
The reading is 250 (mmHg)
